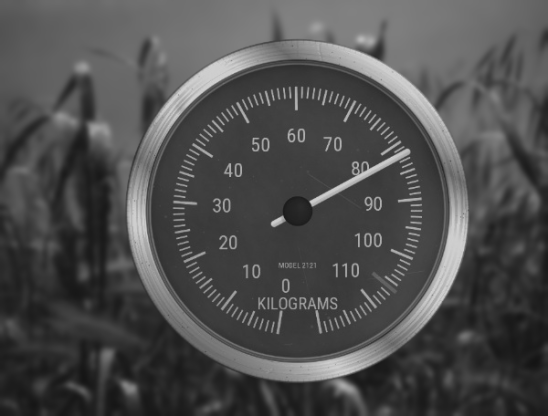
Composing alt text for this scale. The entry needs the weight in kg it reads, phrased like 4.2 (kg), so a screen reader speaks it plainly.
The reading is 82 (kg)
